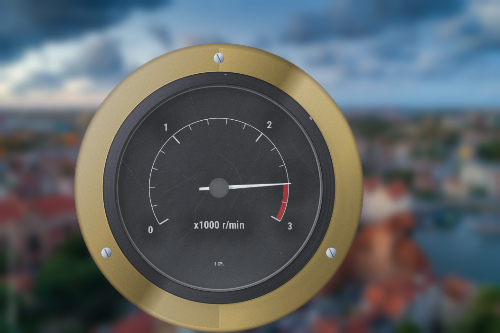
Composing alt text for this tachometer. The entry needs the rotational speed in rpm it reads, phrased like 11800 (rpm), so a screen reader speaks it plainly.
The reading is 2600 (rpm)
